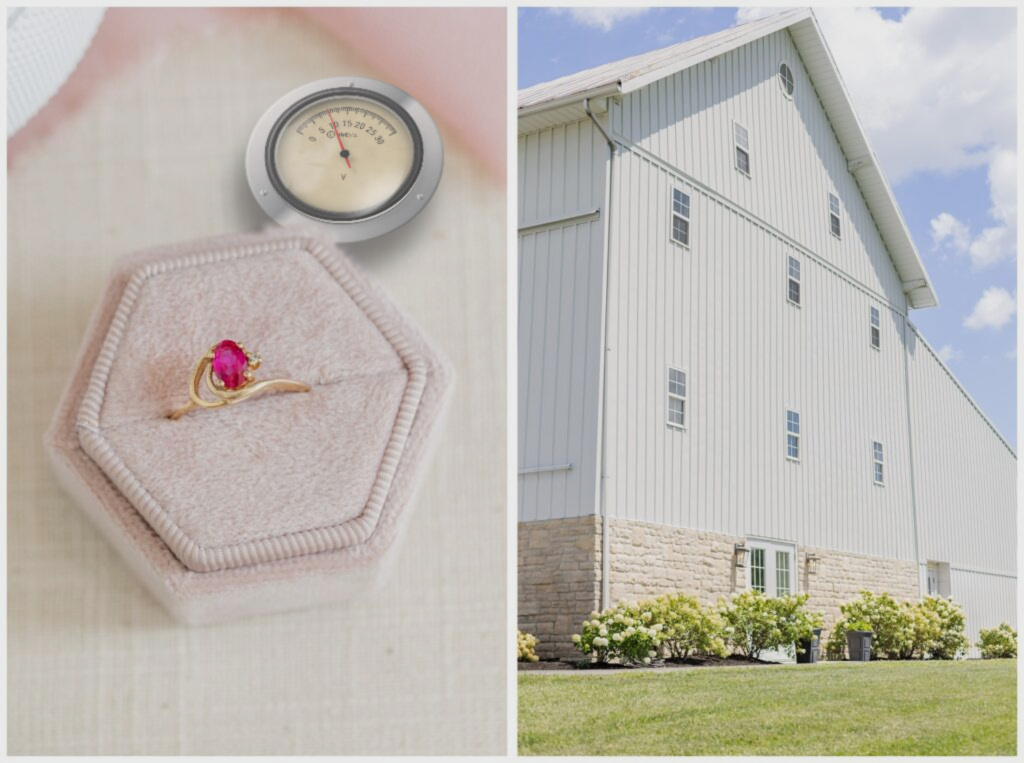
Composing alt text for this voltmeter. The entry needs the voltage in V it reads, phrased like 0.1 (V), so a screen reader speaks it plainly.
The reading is 10 (V)
